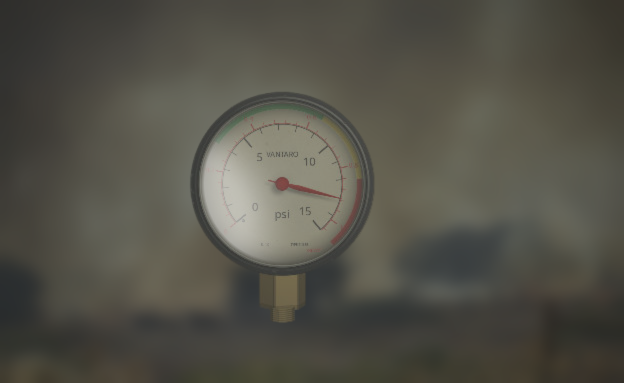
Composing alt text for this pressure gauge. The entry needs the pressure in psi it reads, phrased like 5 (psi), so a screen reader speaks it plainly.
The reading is 13 (psi)
